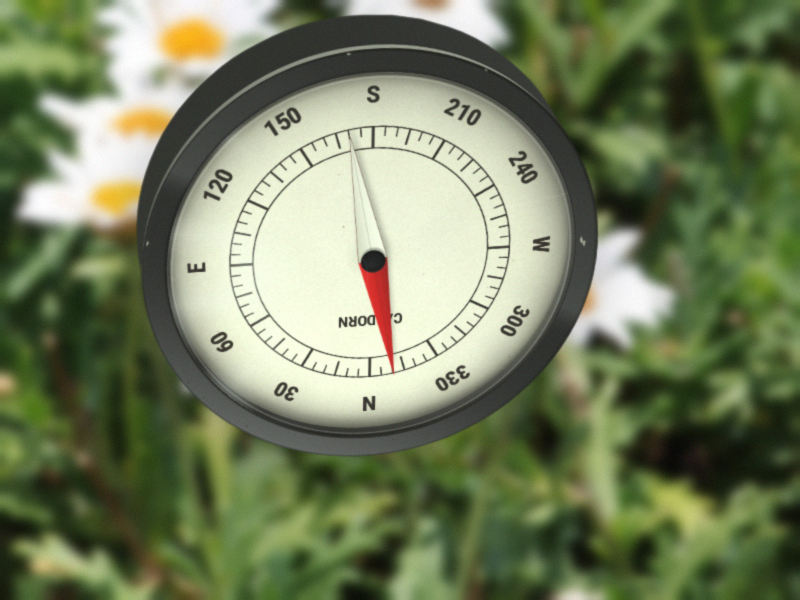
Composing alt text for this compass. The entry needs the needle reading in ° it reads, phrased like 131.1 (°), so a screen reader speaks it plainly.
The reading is 350 (°)
